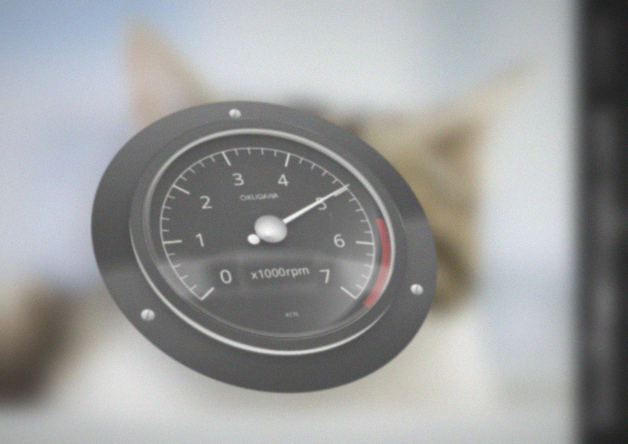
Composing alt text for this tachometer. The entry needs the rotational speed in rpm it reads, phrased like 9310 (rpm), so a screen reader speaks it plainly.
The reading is 5000 (rpm)
